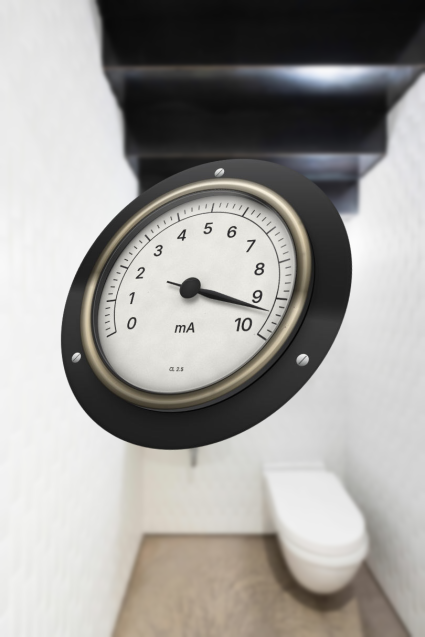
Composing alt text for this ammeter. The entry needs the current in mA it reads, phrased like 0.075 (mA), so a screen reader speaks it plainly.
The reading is 9.4 (mA)
